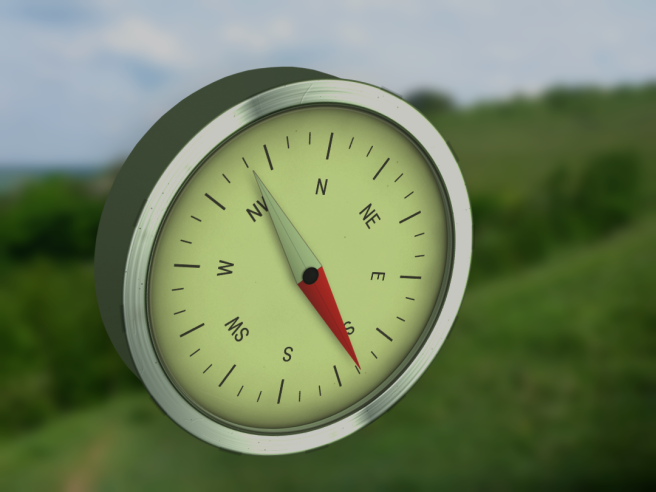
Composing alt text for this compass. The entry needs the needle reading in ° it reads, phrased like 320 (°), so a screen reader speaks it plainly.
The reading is 140 (°)
